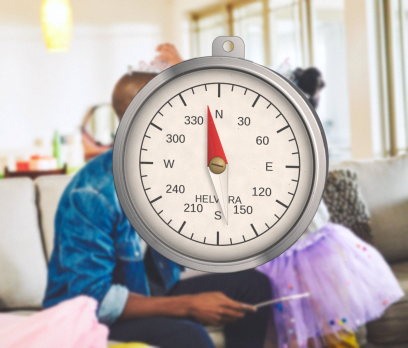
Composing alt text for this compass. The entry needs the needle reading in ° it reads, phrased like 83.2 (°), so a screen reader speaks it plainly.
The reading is 350 (°)
